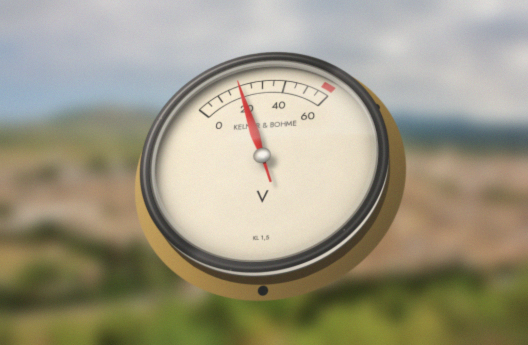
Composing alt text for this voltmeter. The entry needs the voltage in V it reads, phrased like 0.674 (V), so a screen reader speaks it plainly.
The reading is 20 (V)
